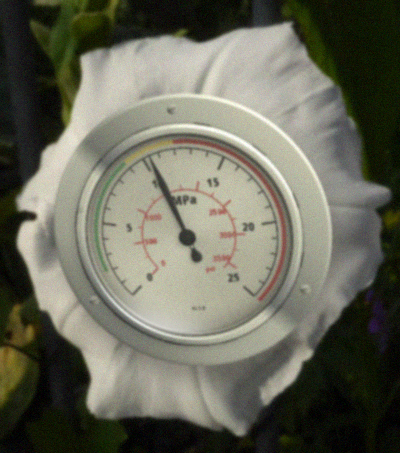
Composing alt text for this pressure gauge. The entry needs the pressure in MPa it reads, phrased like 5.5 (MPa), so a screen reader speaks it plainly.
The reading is 10.5 (MPa)
